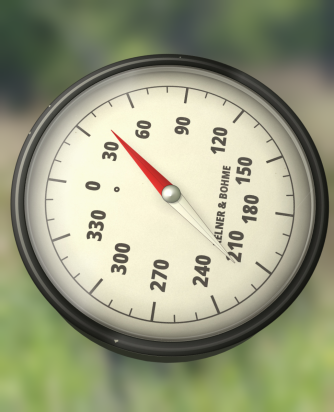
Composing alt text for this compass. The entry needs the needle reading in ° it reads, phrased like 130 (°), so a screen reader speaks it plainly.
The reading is 40 (°)
